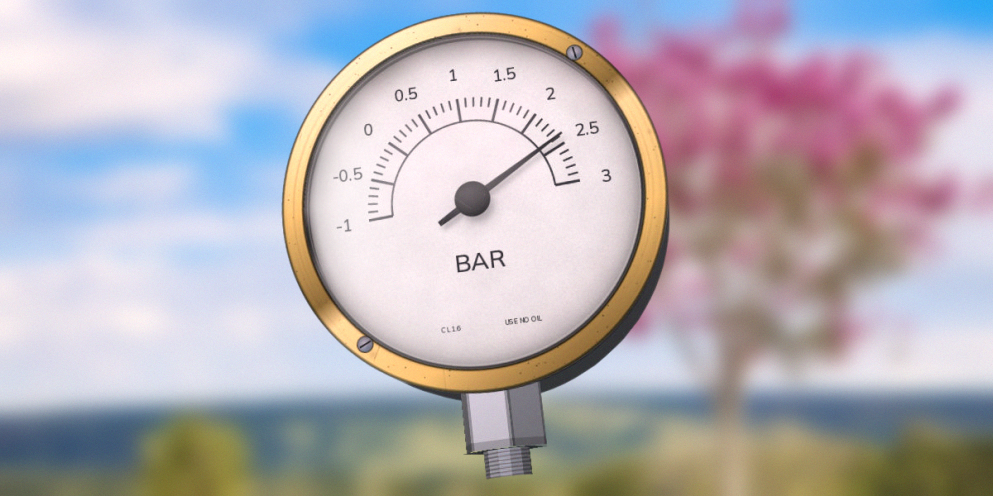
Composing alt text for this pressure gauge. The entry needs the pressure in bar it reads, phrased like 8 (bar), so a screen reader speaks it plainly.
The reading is 2.4 (bar)
